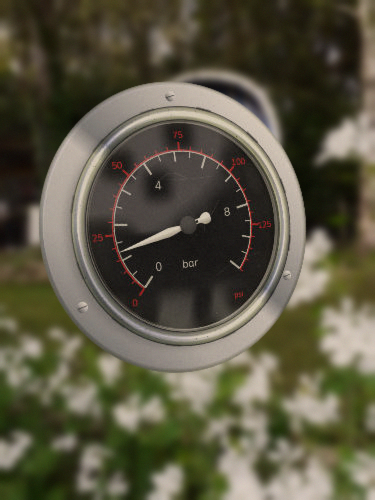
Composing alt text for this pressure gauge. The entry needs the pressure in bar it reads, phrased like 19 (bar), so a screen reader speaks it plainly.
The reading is 1.25 (bar)
